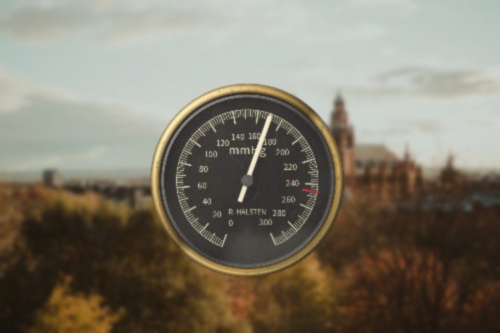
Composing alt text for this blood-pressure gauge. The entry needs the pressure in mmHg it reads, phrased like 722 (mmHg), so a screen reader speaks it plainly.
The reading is 170 (mmHg)
